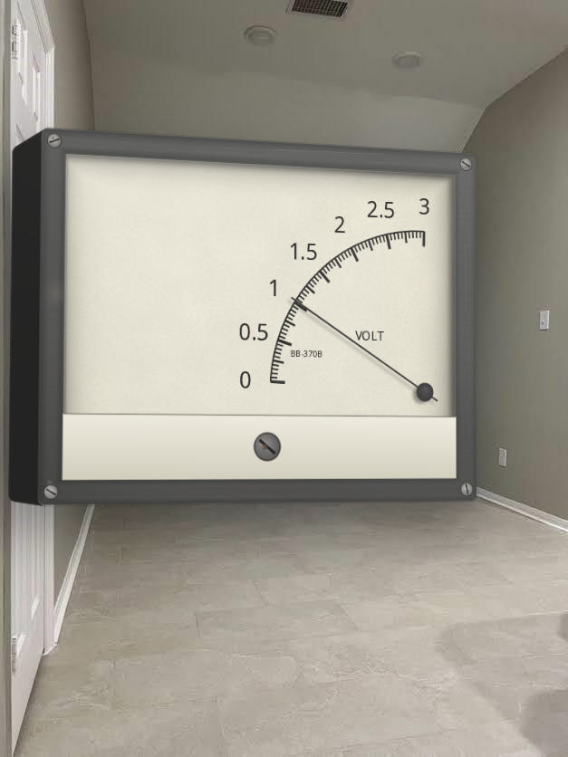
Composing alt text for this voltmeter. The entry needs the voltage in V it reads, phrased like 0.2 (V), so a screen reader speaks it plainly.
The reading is 1 (V)
